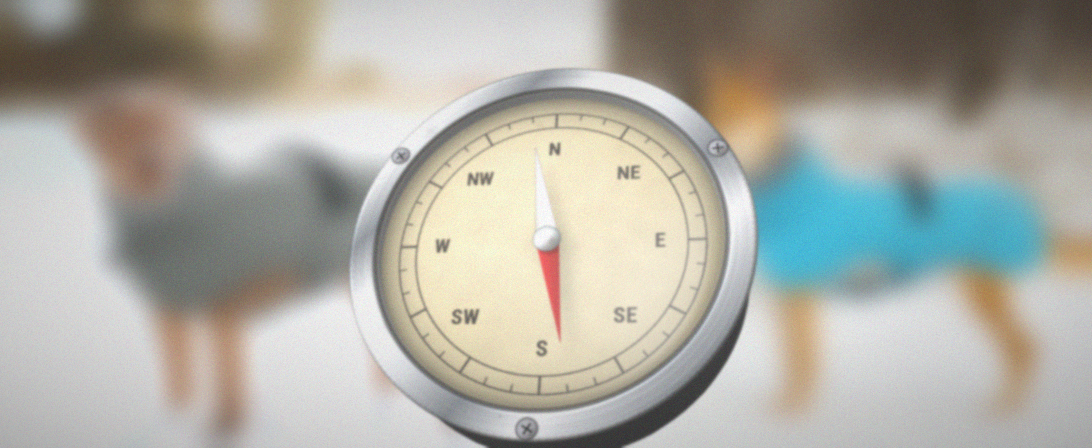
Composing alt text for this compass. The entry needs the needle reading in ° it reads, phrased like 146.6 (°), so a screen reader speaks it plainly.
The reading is 170 (°)
